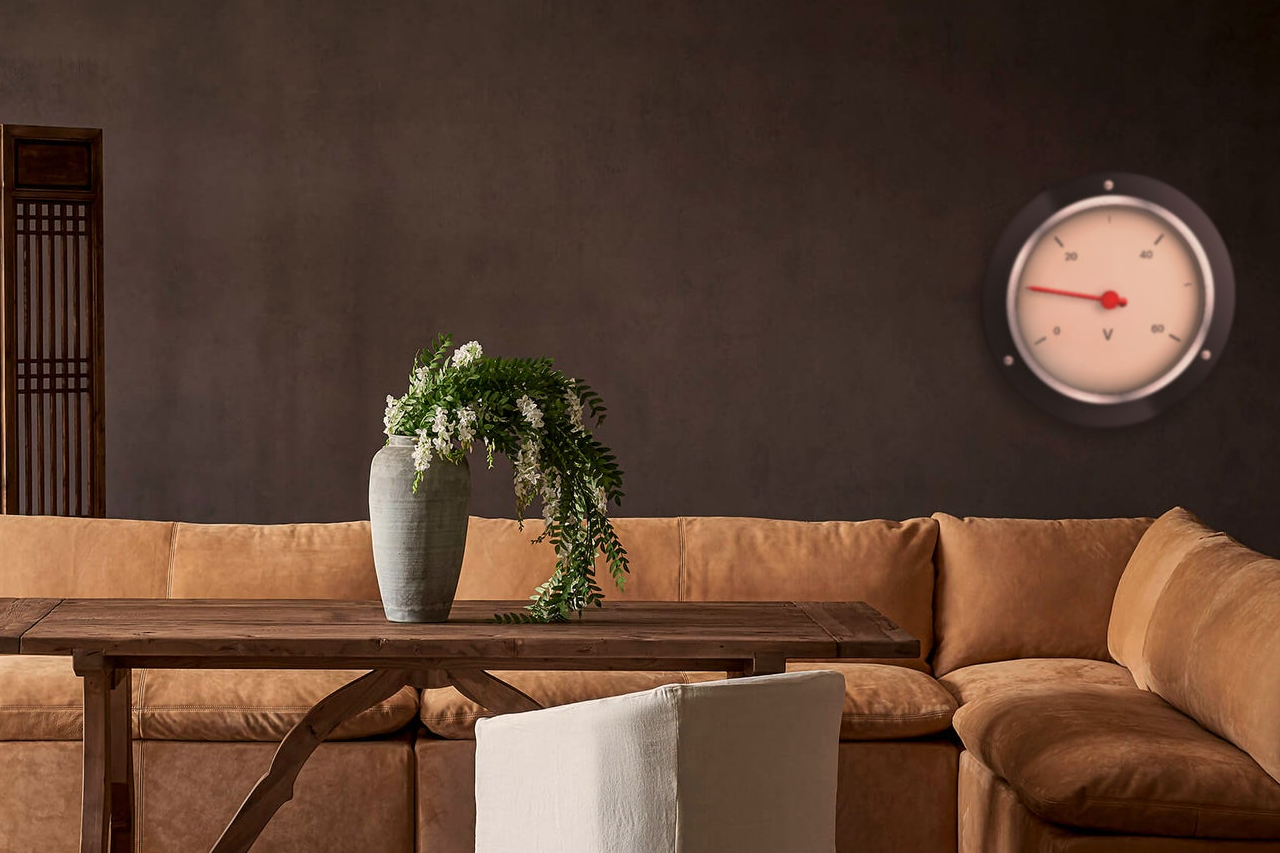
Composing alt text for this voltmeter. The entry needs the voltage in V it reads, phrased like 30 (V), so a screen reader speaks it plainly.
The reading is 10 (V)
